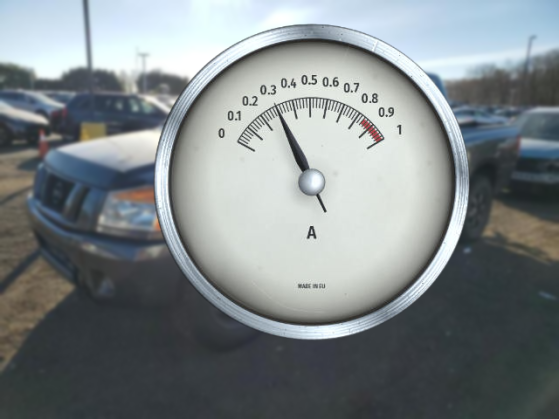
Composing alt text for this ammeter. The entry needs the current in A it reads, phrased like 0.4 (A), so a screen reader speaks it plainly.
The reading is 0.3 (A)
